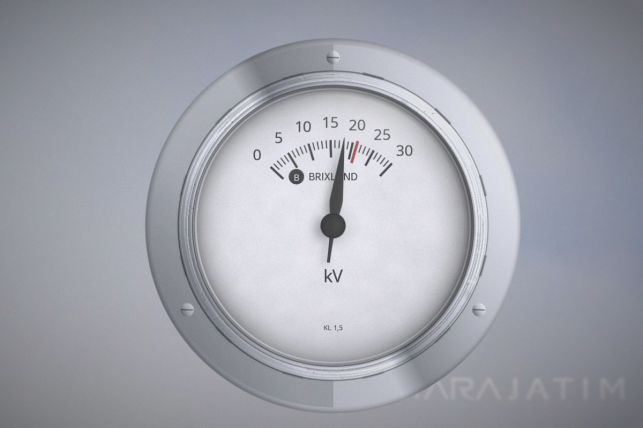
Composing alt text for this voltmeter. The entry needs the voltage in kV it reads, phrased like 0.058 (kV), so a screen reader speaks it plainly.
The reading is 18 (kV)
